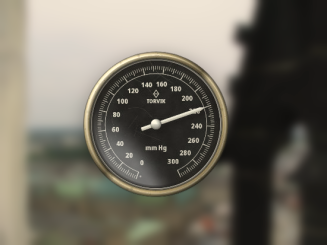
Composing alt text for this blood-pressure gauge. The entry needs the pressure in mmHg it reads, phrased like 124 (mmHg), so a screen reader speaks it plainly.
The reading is 220 (mmHg)
